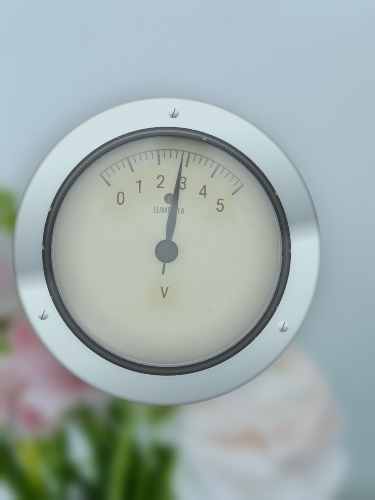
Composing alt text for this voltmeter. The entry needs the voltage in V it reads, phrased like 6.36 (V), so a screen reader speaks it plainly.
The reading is 2.8 (V)
